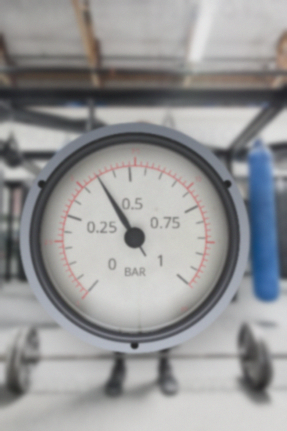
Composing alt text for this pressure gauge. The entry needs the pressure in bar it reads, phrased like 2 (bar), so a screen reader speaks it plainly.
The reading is 0.4 (bar)
